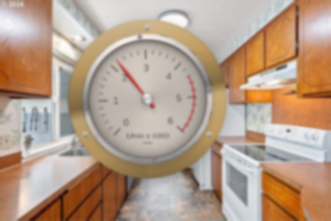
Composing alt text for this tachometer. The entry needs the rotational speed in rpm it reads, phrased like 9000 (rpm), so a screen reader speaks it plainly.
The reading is 2200 (rpm)
